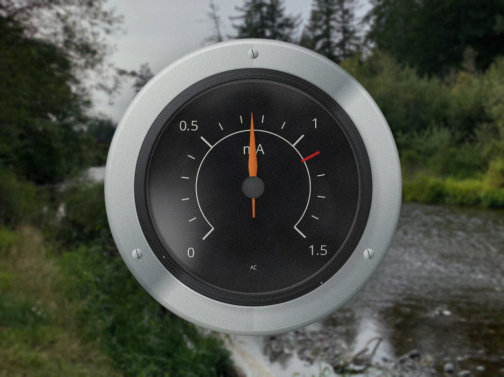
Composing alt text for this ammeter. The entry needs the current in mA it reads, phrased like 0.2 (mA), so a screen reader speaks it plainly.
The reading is 0.75 (mA)
